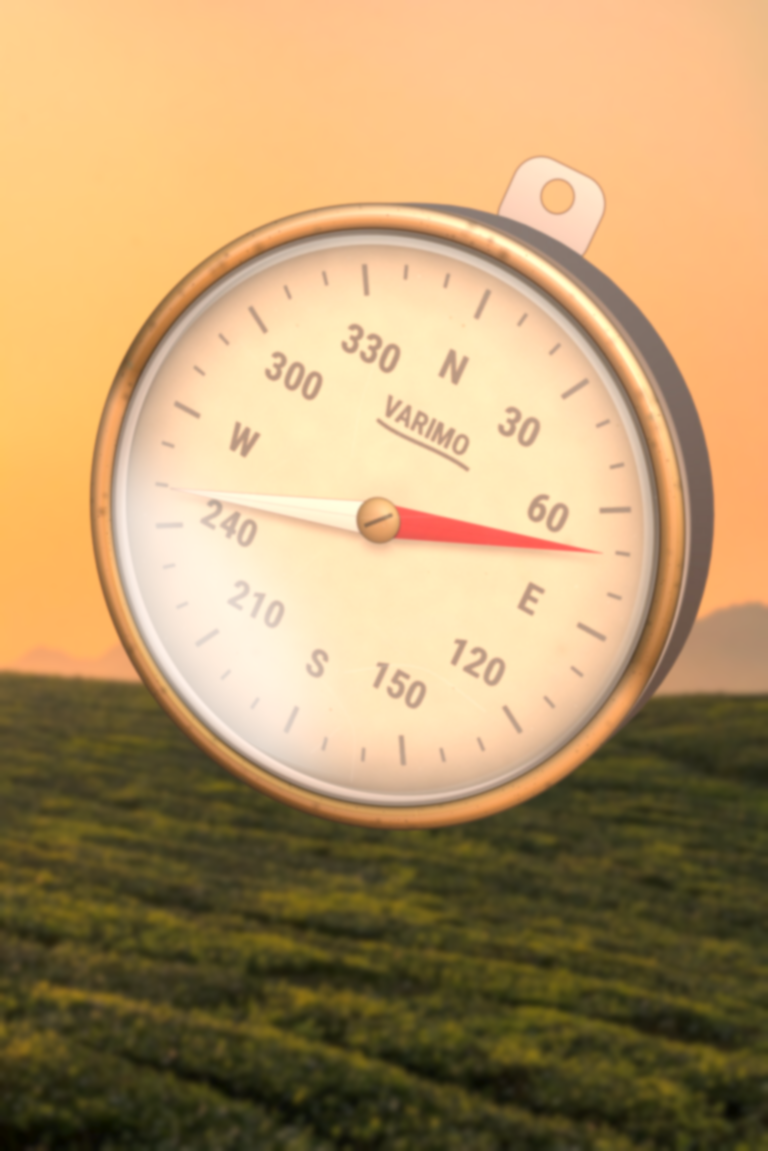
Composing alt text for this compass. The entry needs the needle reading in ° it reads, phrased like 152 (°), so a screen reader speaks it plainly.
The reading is 70 (°)
